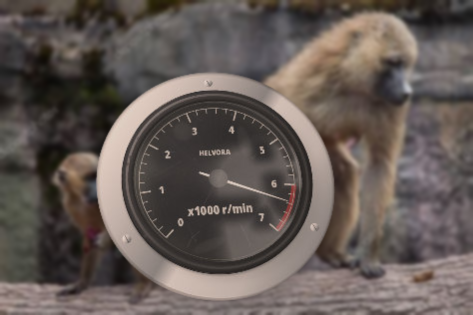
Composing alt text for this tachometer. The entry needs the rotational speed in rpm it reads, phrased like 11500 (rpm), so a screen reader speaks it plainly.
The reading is 6400 (rpm)
